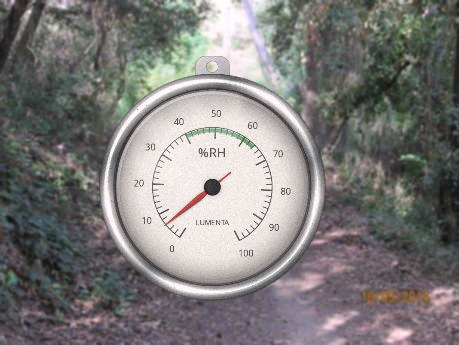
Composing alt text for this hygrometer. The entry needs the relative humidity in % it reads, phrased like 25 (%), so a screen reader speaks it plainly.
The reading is 6 (%)
